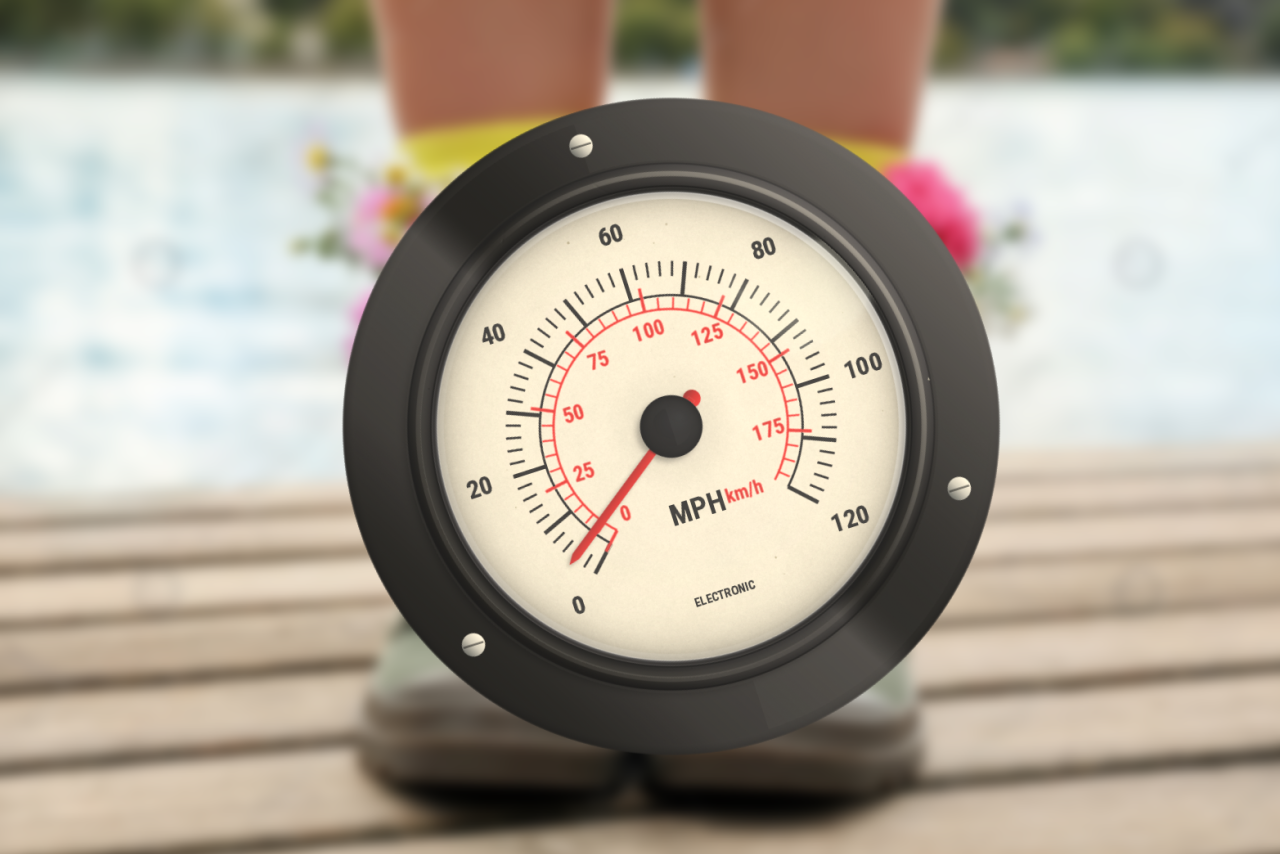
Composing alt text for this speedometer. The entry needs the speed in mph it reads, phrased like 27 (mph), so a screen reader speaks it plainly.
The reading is 4 (mph)
